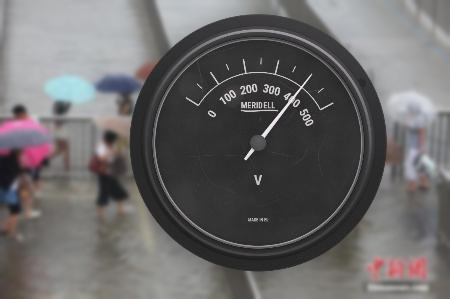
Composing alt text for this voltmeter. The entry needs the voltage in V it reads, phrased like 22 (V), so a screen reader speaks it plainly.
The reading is 400 (V)
